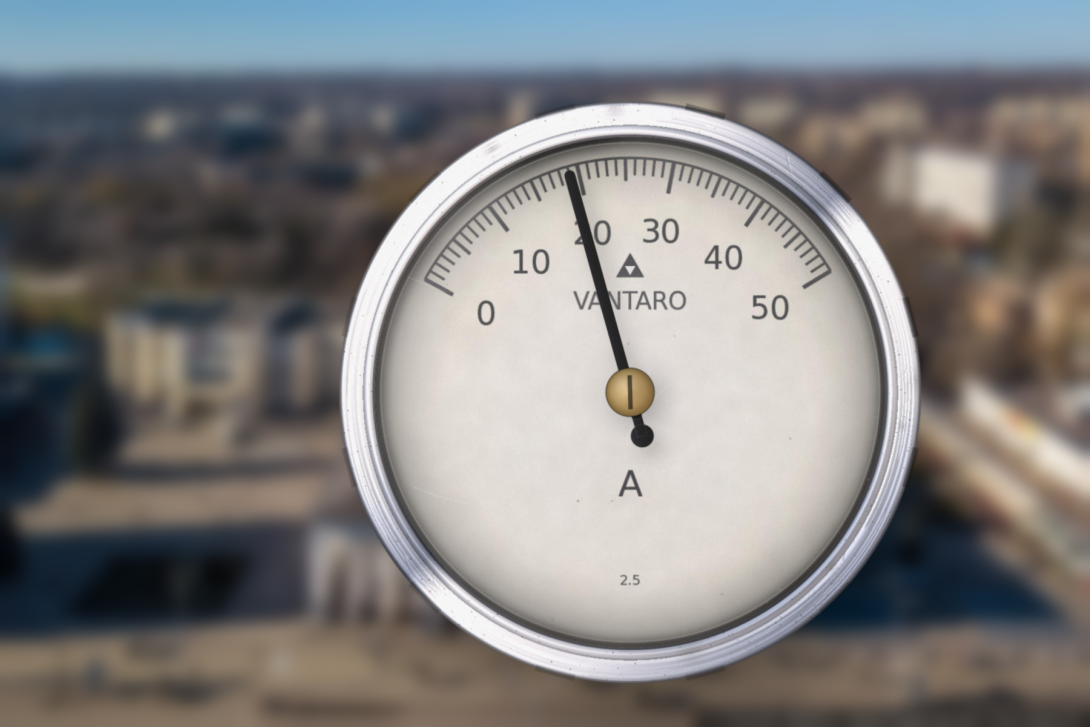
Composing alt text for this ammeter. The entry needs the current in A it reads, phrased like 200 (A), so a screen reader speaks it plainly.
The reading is 19 (A)
